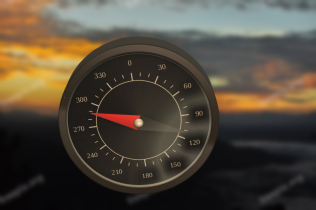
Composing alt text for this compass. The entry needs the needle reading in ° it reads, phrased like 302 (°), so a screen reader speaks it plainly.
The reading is 290 (°)
